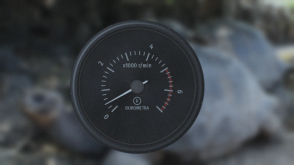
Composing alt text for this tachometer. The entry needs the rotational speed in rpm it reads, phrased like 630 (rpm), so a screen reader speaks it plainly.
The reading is 400 (rpm)
